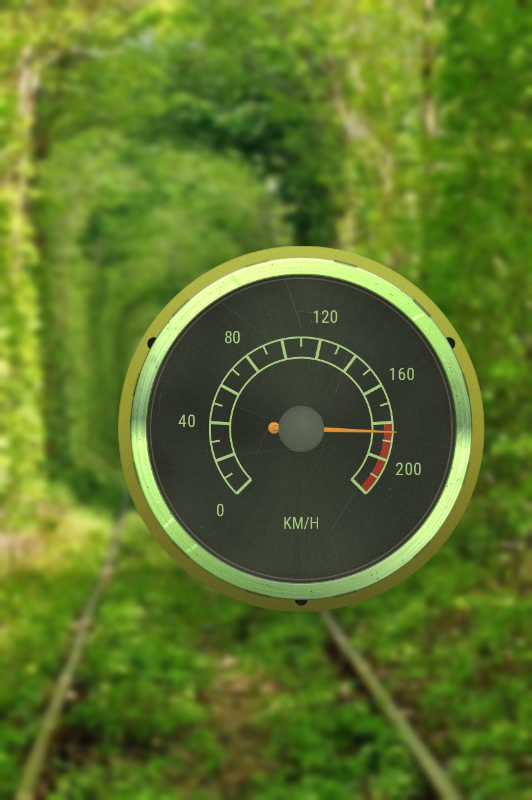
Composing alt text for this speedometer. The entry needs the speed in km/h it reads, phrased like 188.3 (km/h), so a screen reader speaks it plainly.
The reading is 185 (km/h)
